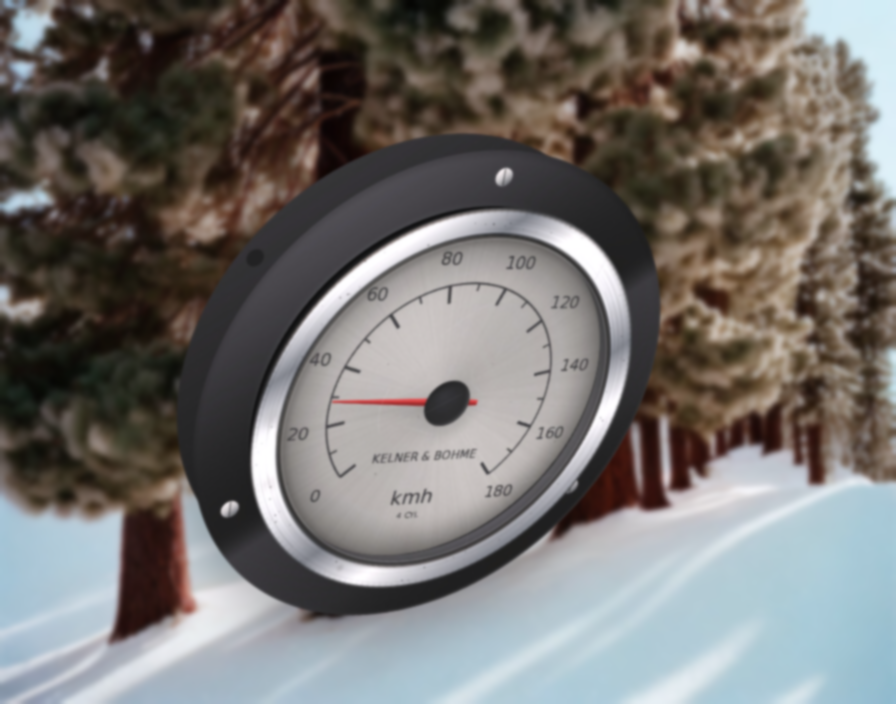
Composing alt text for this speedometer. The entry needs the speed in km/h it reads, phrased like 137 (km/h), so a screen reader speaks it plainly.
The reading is 30 (km/h)
